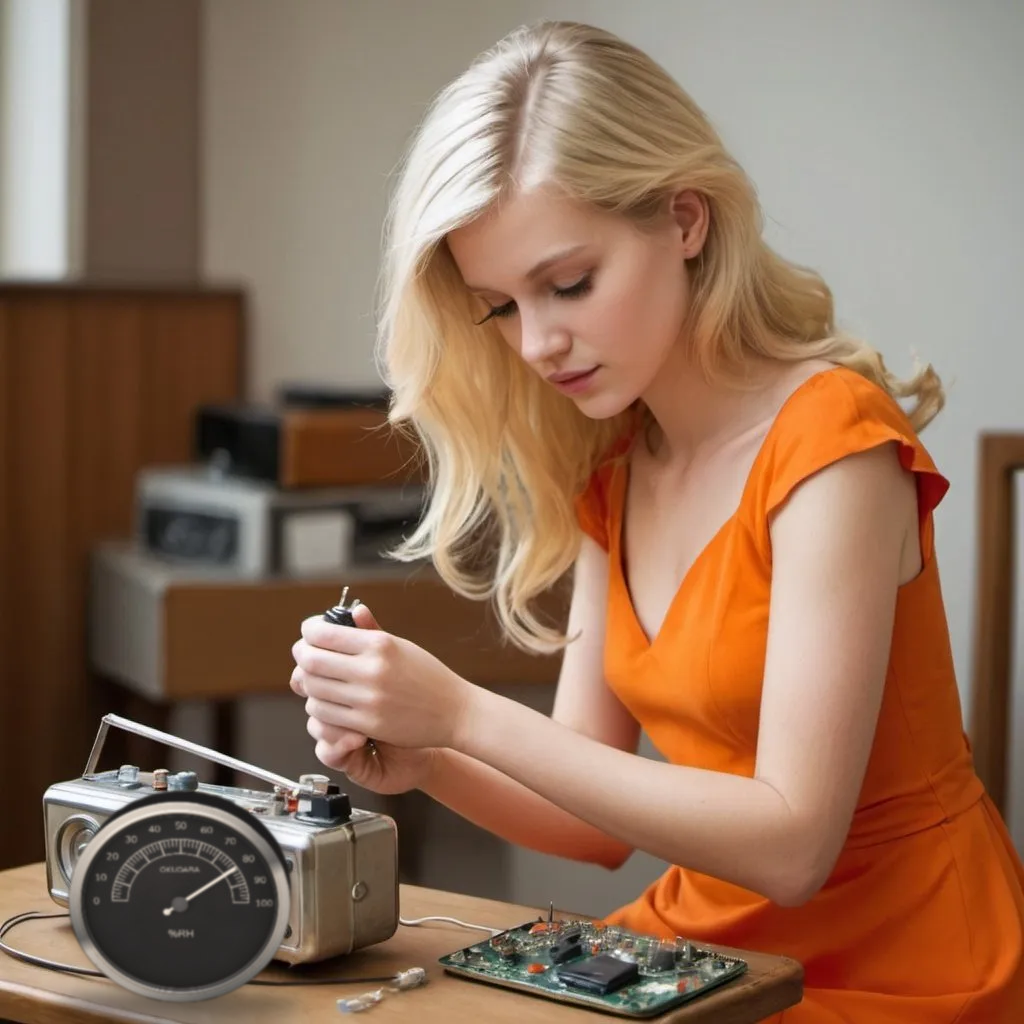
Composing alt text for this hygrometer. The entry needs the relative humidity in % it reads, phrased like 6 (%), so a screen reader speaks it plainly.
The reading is 80 (%)
